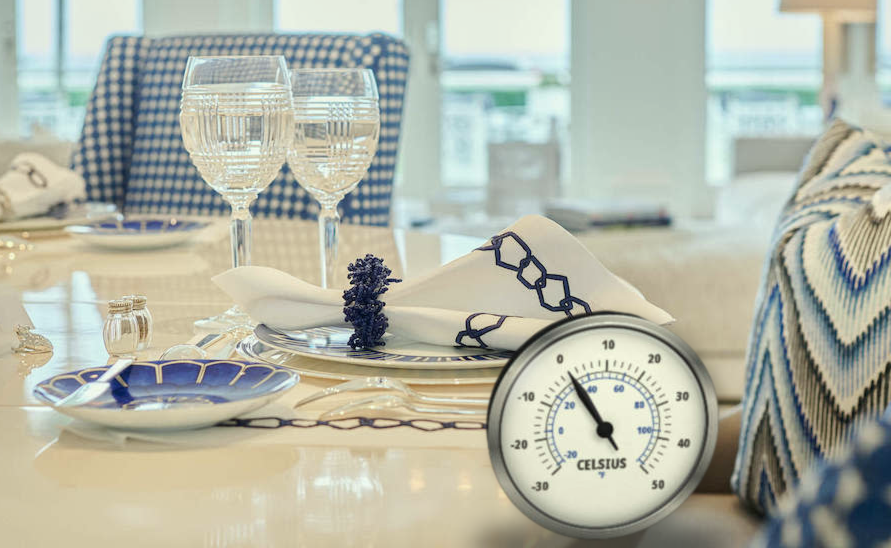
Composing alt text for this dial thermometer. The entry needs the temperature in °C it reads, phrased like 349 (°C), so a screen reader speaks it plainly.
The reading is 0 (°C)
